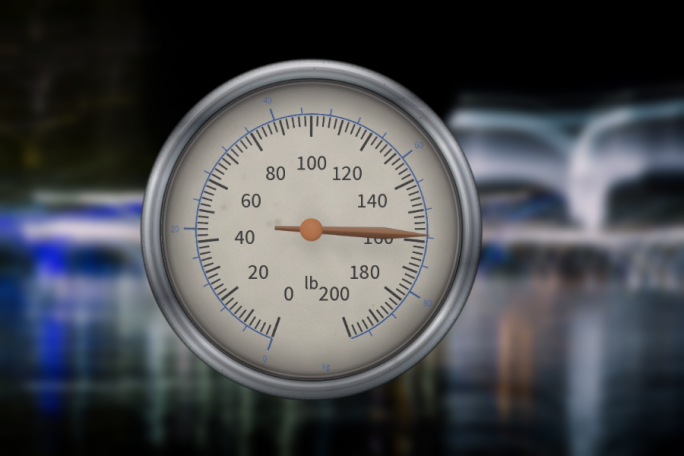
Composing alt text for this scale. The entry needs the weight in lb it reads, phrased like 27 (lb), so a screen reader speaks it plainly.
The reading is 158 (lb)
